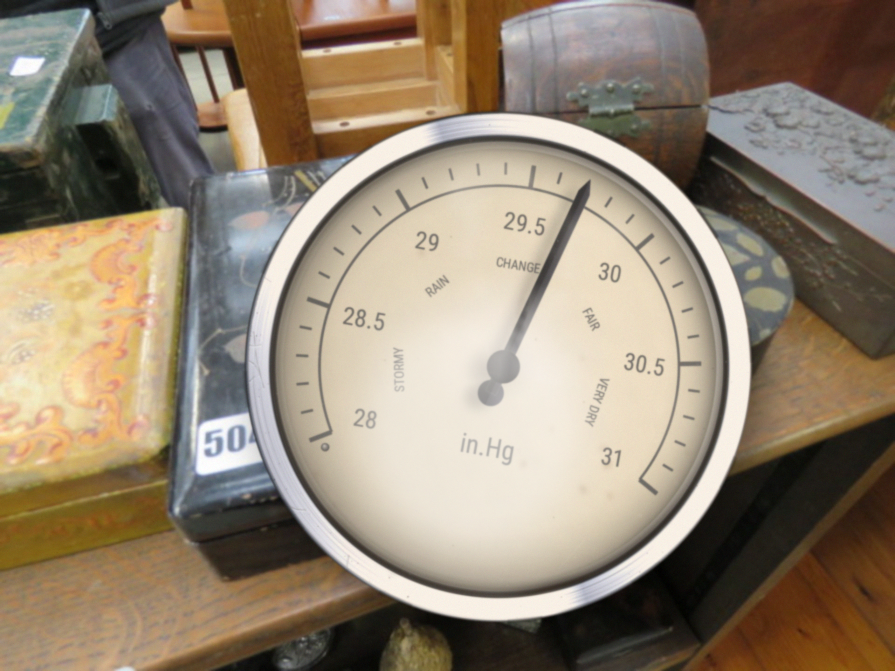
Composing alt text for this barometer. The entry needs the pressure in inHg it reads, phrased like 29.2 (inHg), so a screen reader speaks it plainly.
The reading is 29.7 (inHg)
